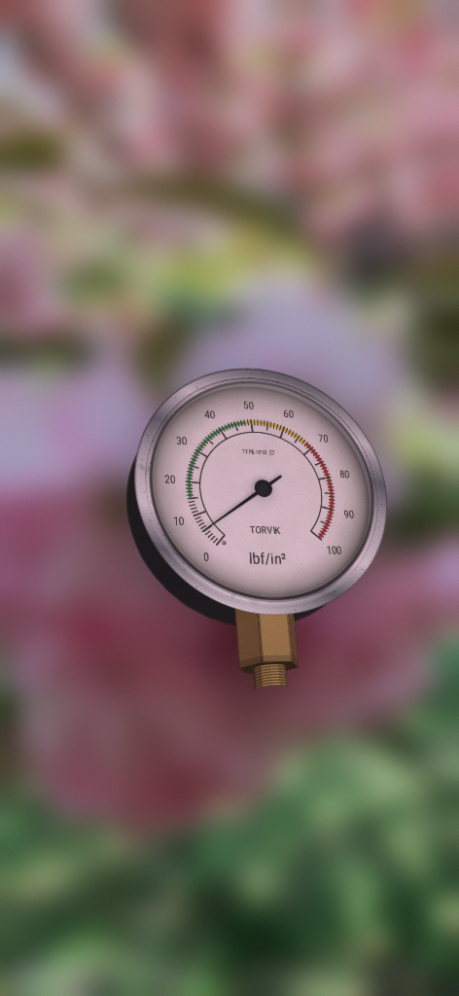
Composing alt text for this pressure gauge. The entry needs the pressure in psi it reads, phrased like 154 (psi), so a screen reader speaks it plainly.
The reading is 5 (psi)
